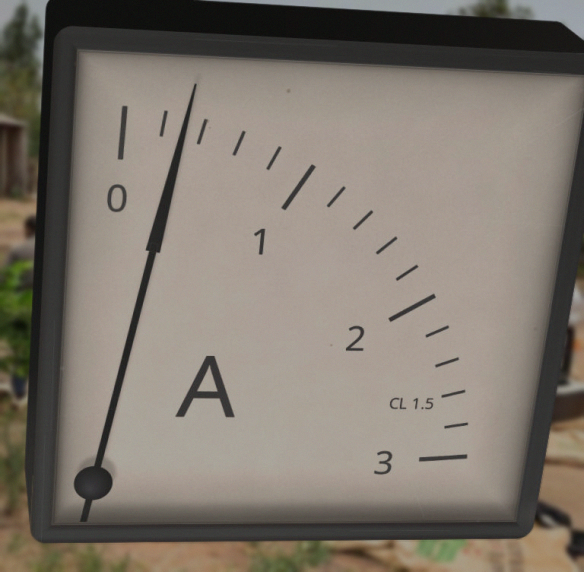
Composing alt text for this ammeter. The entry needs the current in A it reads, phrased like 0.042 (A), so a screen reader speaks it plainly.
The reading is 0.3 (A)
